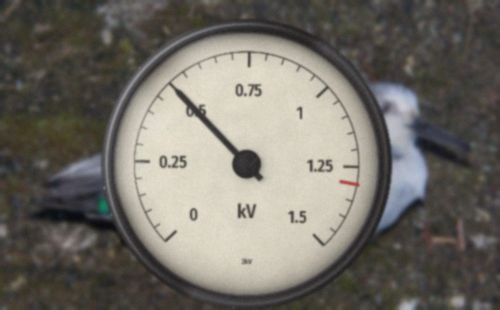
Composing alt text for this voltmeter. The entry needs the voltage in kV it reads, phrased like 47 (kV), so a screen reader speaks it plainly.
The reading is 0.5 (kV)
